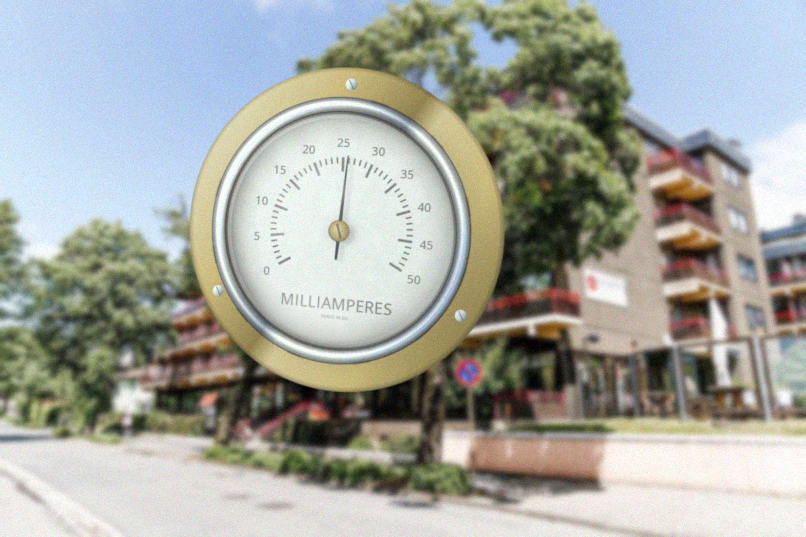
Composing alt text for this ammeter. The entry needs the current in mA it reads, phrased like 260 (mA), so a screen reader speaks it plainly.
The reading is 26 (mA)
